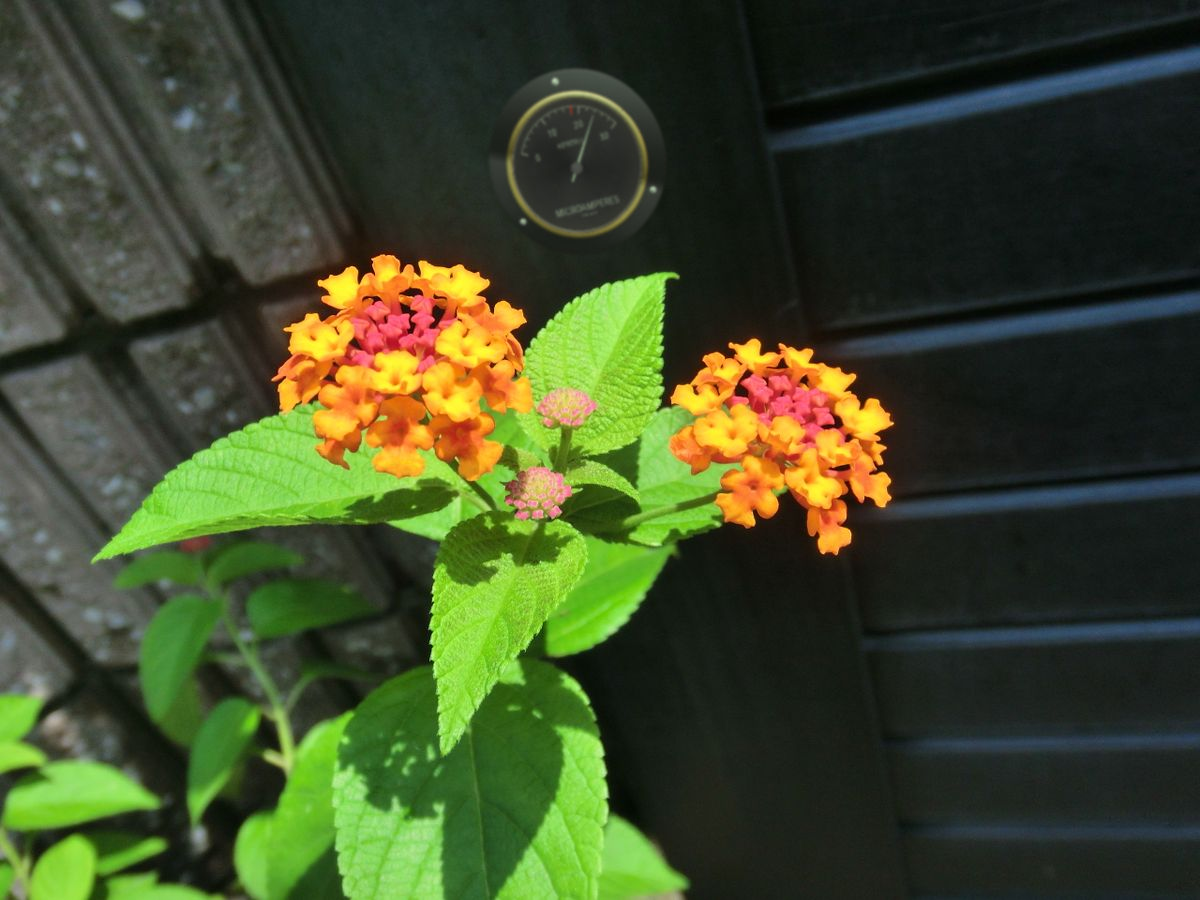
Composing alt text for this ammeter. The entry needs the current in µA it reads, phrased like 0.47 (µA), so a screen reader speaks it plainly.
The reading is 24 (µA)
